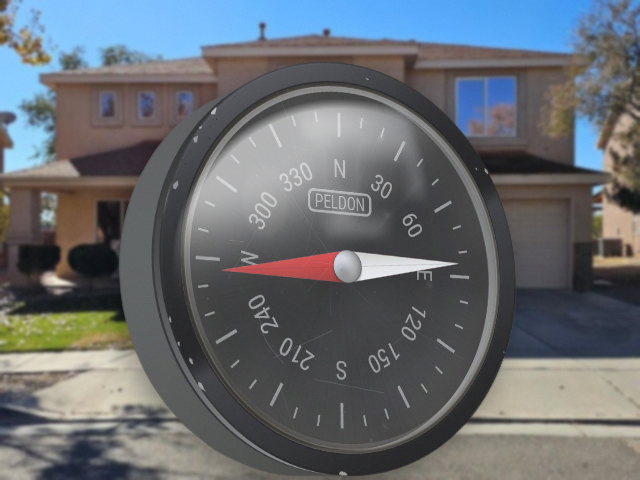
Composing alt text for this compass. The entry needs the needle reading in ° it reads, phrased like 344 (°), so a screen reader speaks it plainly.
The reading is 265 (°)
